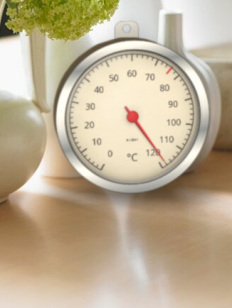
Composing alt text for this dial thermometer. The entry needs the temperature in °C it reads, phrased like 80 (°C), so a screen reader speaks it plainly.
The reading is 118 (°C)
